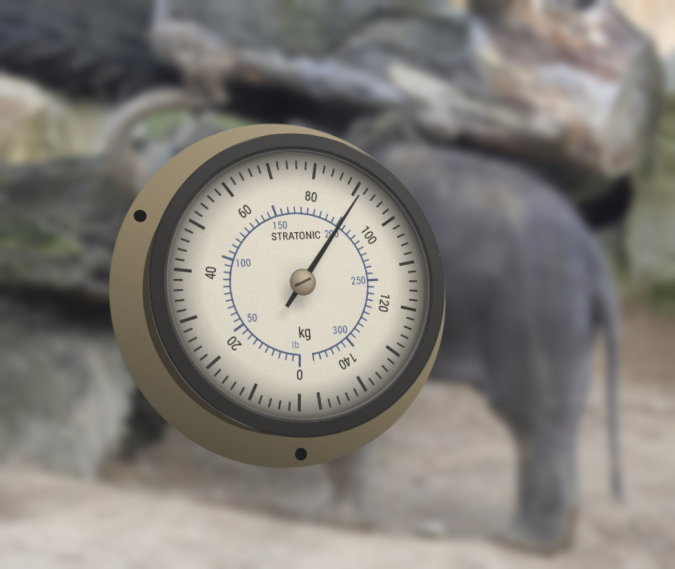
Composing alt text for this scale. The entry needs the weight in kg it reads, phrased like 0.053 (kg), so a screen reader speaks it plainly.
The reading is 91 (kg)
